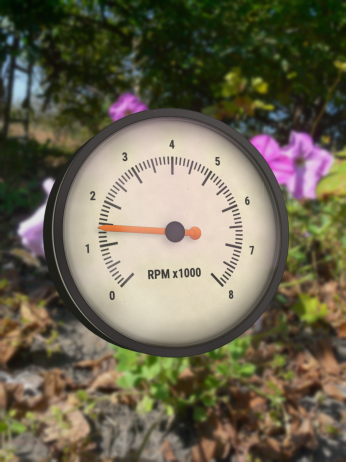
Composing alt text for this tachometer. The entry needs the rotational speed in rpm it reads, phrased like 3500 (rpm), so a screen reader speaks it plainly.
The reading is 1400 (rpm)
